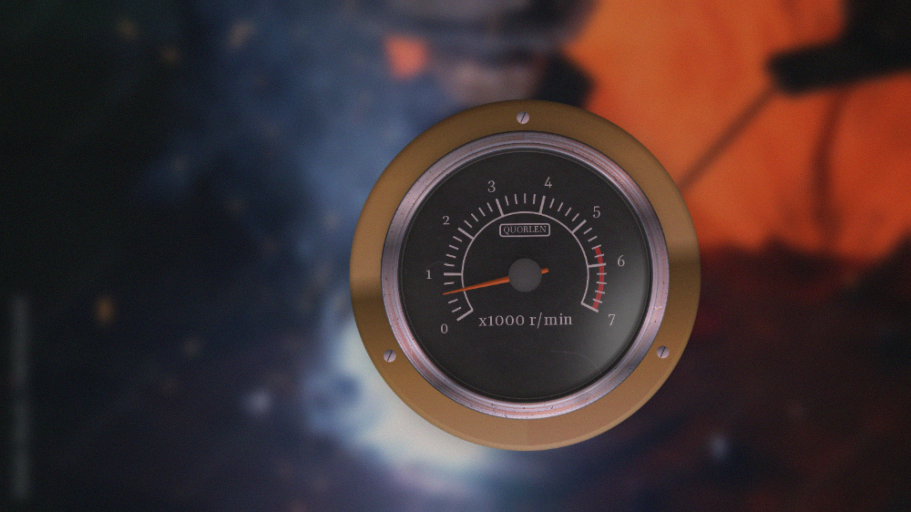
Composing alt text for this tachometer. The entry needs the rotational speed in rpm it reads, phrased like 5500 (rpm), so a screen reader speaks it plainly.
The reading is 600 (rpm)
